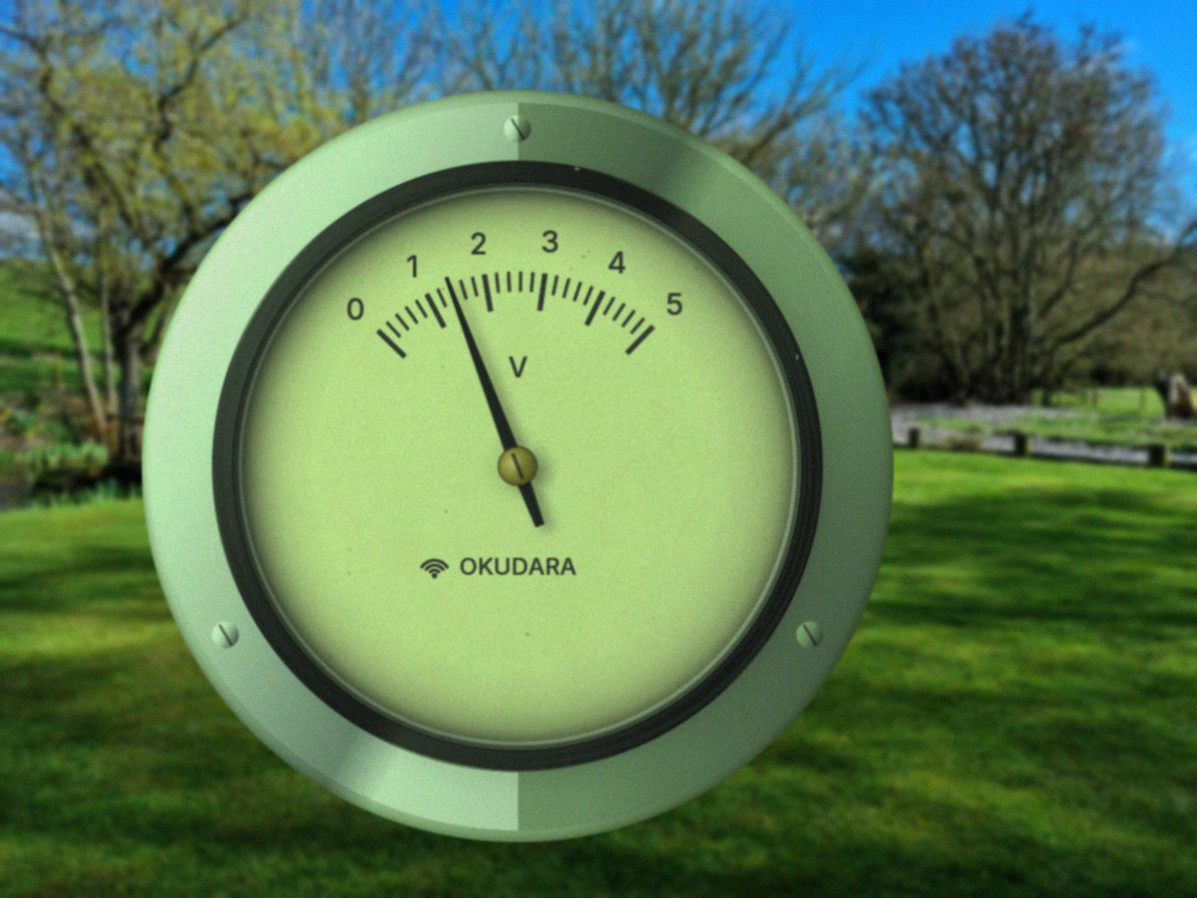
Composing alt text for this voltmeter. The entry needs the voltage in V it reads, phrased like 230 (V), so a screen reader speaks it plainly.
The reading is 1.4 (V)
